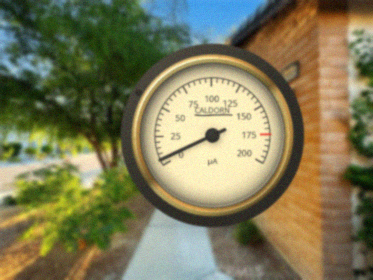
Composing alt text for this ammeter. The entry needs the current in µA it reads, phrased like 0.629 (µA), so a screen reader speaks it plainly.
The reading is 5 (µA)
